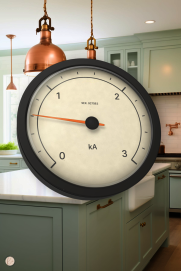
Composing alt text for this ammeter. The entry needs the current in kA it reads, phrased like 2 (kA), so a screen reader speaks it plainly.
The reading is 0.6 (kA)
